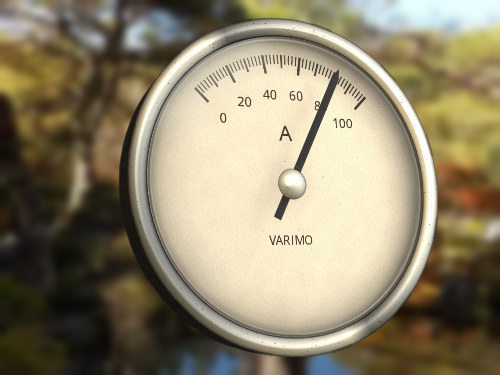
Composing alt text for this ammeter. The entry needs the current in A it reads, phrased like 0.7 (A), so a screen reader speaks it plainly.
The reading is 80 (A)
